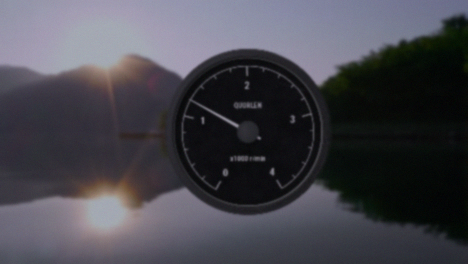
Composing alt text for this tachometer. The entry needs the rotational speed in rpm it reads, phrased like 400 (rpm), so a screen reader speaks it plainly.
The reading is 1200 (rpm)
